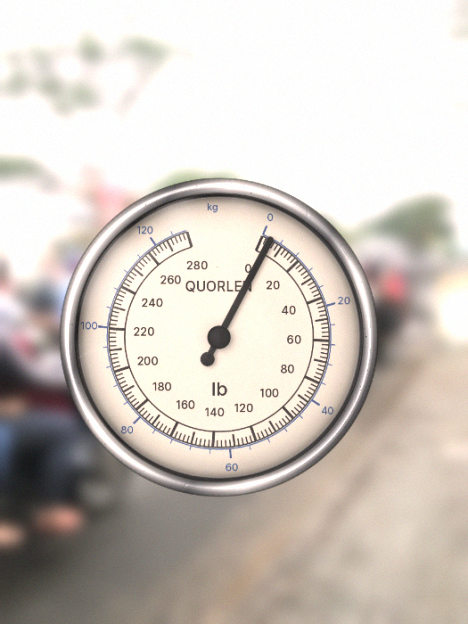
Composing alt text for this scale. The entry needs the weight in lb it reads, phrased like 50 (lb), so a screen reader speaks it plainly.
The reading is 4 (lb)
